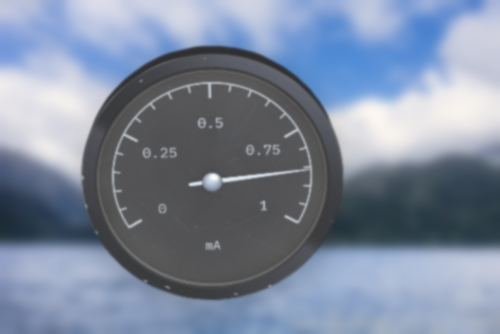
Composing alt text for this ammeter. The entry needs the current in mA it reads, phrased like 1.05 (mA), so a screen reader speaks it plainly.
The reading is 0.85 (mA)
